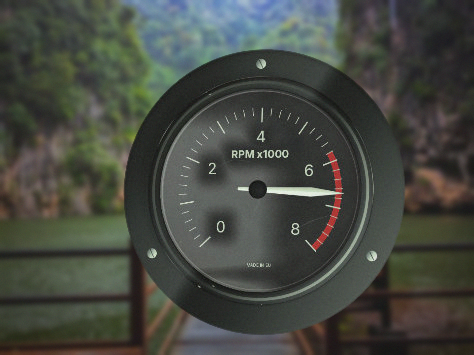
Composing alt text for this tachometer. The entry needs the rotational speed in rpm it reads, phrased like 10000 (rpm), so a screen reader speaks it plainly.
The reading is 6700 (rpm)
